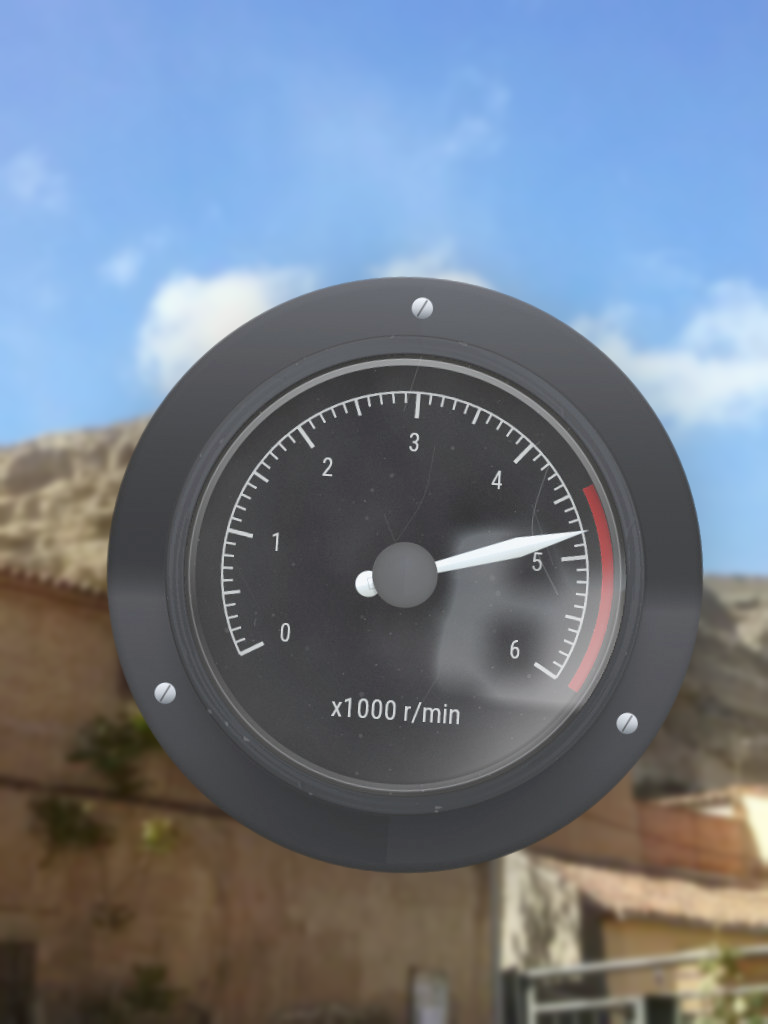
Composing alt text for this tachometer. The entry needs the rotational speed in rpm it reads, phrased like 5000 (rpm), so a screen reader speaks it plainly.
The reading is 4800 (rpm)
